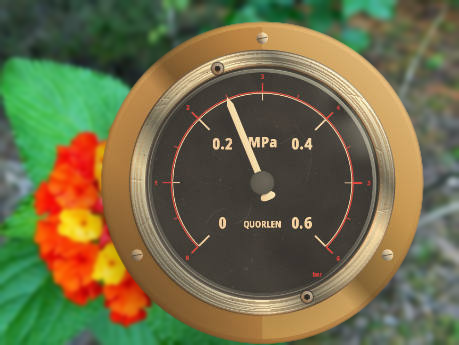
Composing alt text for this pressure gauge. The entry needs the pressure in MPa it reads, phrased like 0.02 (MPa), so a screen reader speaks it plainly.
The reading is 0.25 (MPa)
